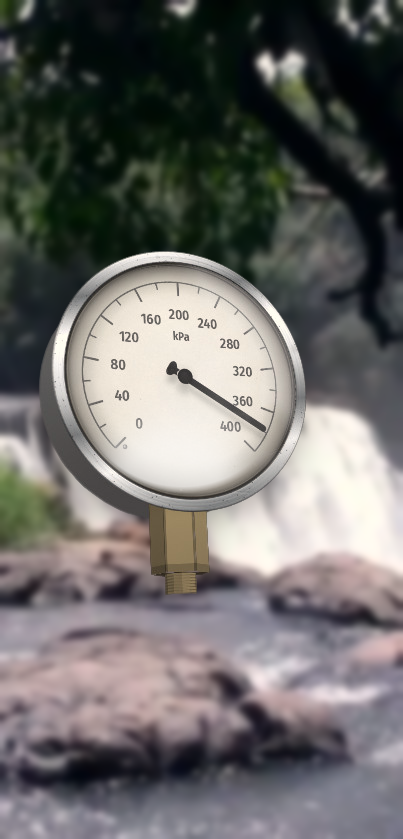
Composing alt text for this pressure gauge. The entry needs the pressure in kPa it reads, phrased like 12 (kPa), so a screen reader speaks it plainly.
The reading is 380 (kPa)
